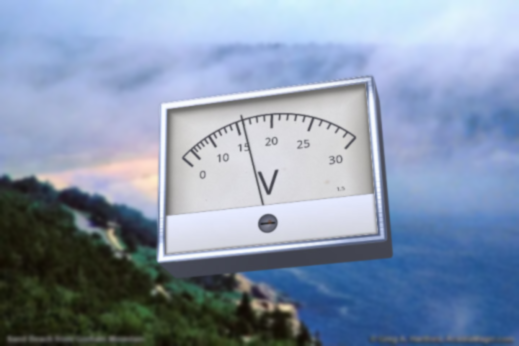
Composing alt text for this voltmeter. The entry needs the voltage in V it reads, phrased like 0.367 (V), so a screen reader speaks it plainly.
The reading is 16 (V)
